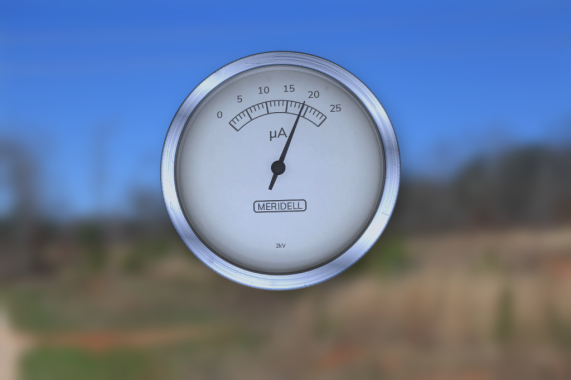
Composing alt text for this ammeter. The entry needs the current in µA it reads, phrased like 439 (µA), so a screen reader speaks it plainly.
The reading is 19 (µA)
